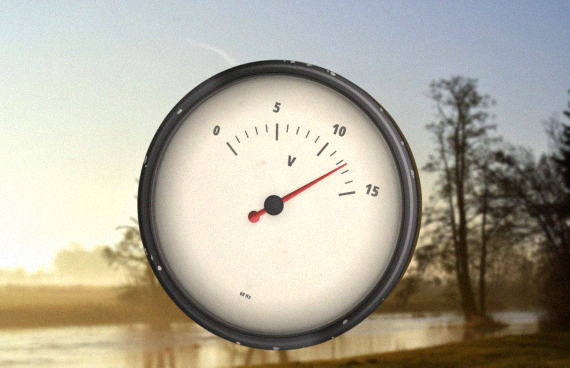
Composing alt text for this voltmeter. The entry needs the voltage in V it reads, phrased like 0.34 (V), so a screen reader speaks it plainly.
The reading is 12.5 (V)
